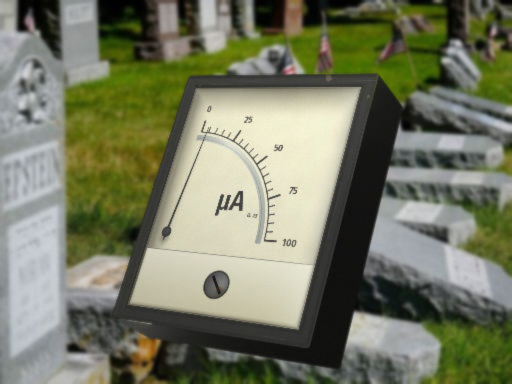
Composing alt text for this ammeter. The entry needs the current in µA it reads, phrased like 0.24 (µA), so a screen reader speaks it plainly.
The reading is 5 (µA)
